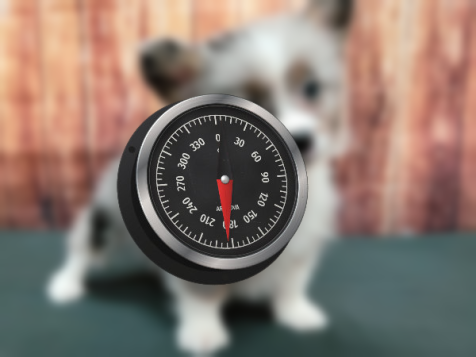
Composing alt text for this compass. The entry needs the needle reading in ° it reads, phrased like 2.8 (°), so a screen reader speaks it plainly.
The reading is 185 (°)
